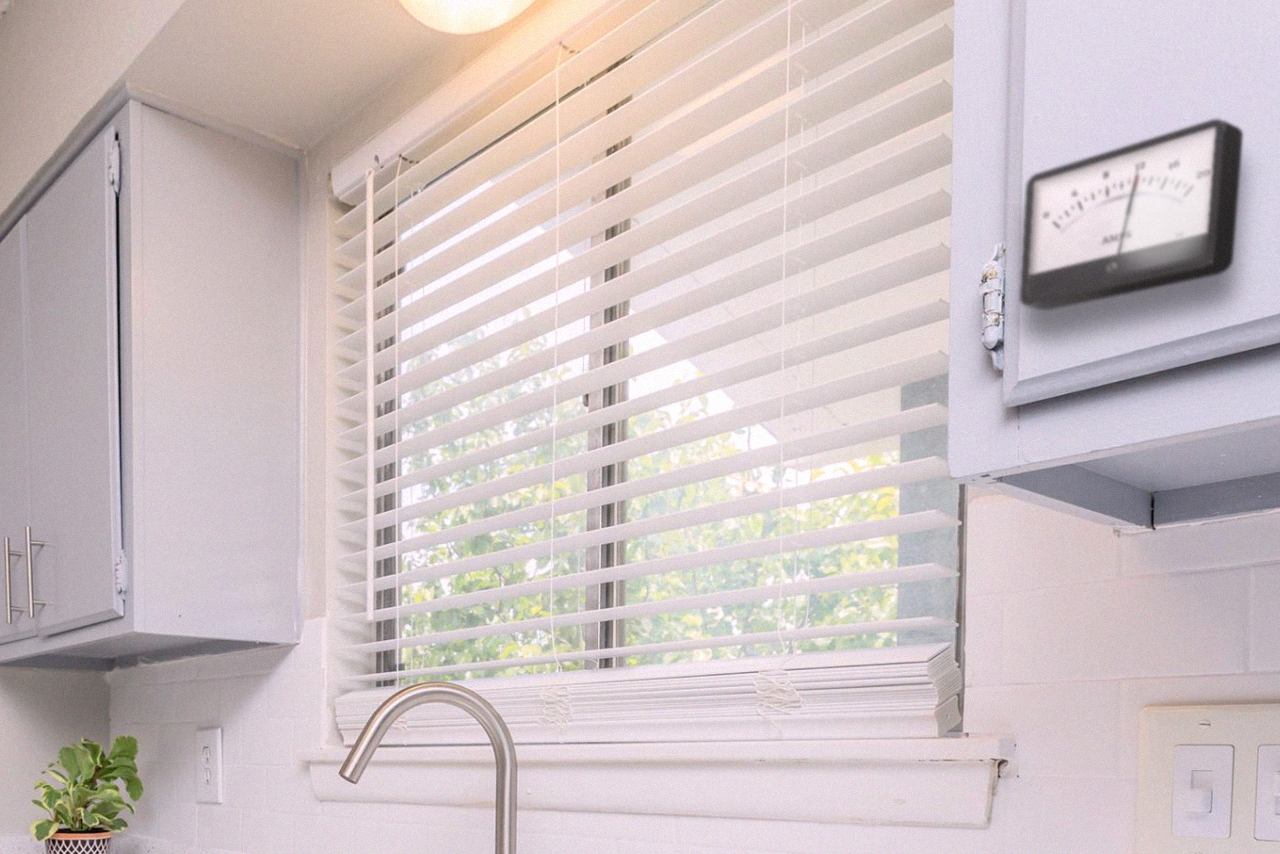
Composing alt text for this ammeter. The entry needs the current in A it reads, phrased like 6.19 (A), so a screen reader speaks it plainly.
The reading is 12 (A)
